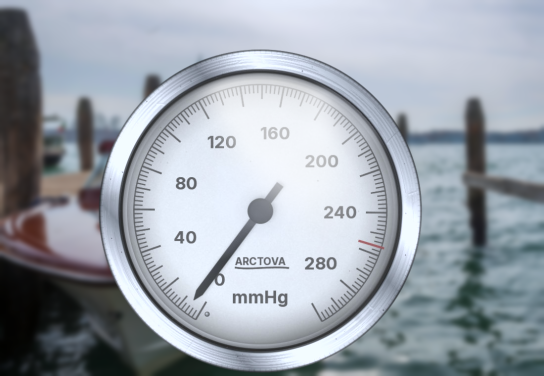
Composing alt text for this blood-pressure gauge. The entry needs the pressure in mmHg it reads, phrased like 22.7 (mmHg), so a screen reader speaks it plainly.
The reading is 6 (mmHg)
